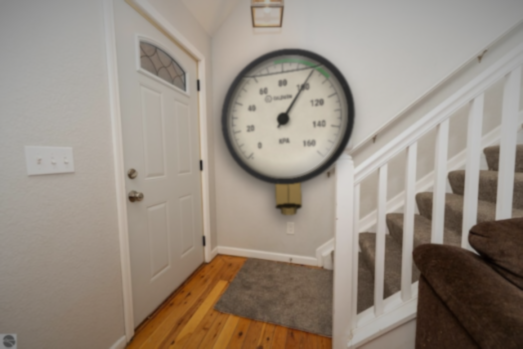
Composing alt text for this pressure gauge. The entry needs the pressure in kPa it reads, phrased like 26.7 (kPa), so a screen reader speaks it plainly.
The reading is 100 (kPa)
